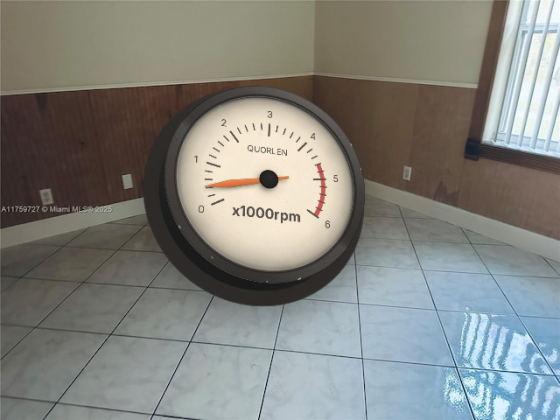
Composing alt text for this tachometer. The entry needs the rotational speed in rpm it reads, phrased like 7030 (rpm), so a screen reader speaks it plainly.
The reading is 400 (rpm)
